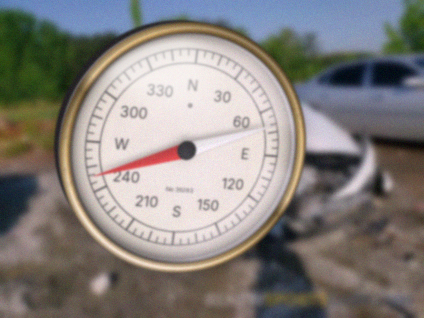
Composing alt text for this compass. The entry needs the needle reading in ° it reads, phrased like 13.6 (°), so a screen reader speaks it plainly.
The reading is 250 (°)
